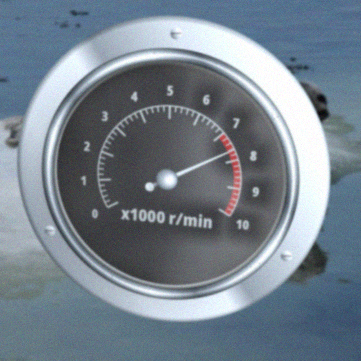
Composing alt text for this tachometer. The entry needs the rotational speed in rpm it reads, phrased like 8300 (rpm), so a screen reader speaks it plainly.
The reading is 7600 (rpm)
